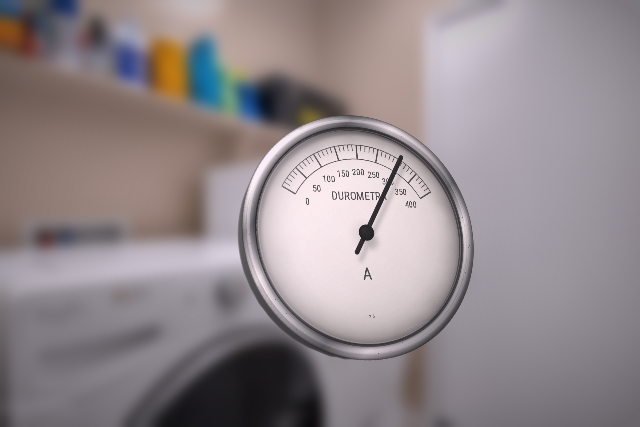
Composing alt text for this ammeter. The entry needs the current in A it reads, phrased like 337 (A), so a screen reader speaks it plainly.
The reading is 300 (A)
